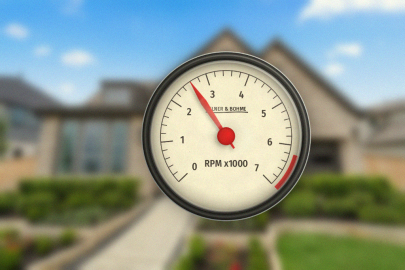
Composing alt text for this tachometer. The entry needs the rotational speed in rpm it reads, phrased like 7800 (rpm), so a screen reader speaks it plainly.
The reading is 2600 (rpm)
